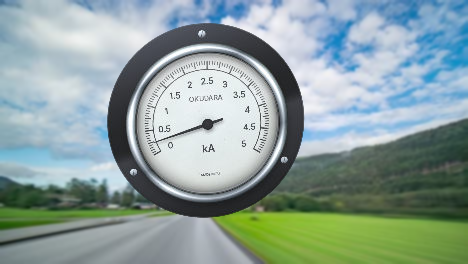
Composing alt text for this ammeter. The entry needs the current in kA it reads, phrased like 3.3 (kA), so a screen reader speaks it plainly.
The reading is 0.25 (kA)
